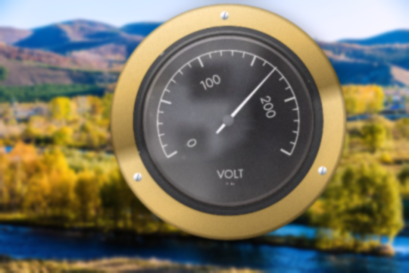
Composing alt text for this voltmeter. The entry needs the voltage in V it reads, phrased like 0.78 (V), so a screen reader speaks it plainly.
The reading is 170 (V)
